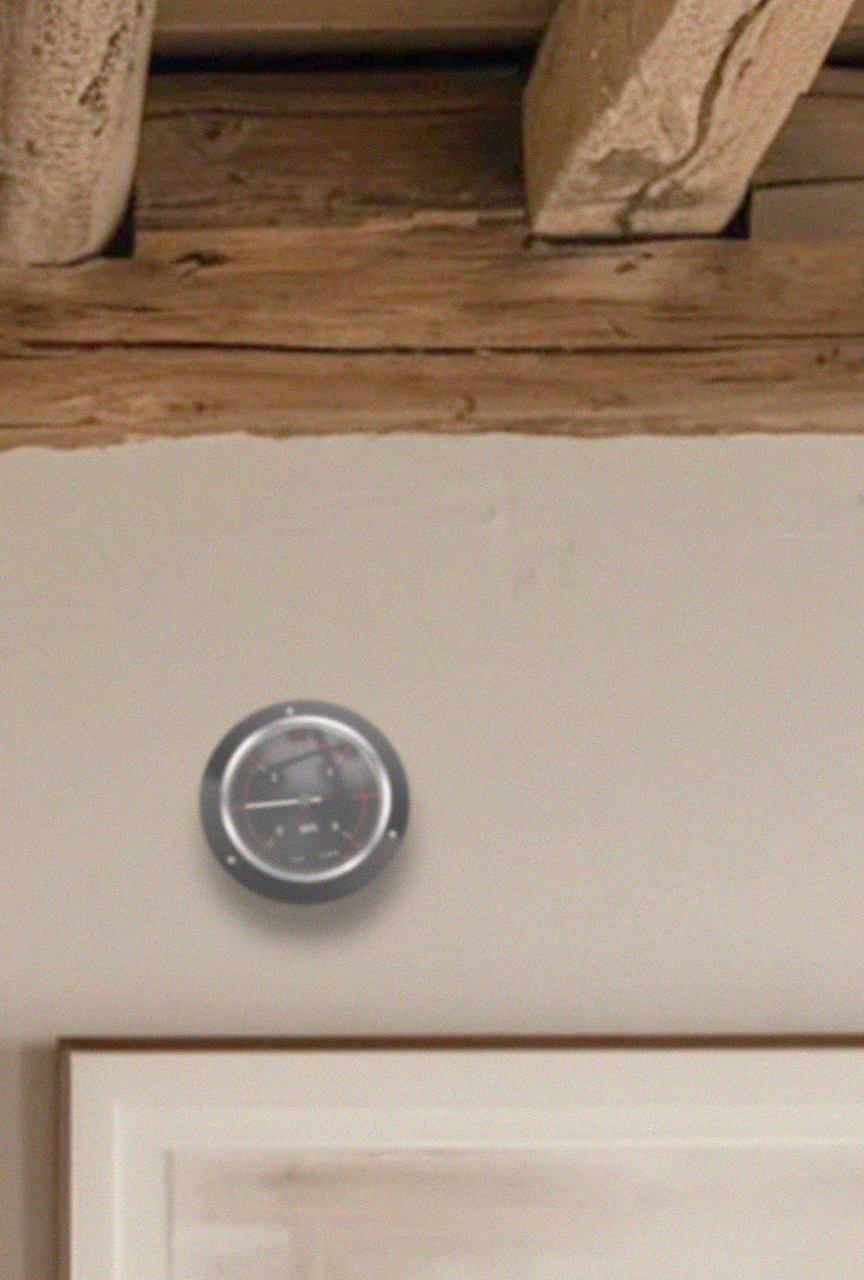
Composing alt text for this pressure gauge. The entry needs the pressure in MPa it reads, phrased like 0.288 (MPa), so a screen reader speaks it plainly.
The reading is 1 (MPa)
